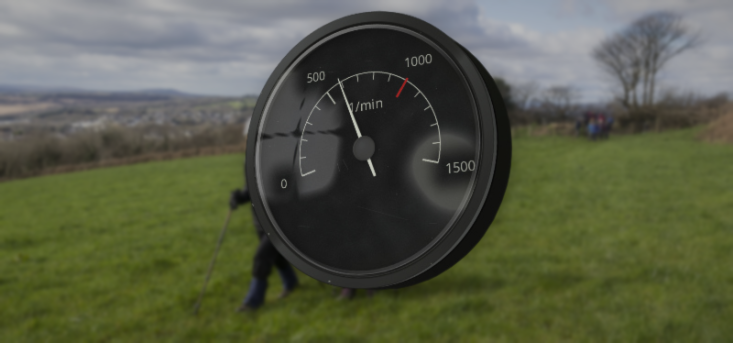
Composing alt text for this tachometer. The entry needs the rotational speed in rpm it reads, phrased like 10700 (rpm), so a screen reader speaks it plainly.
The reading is 600 (rpm)
